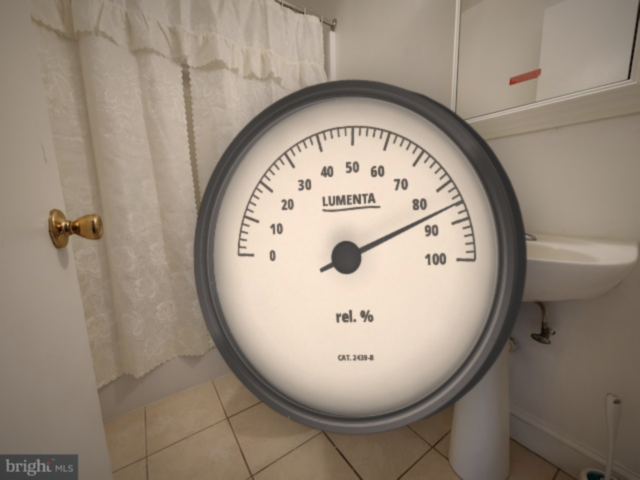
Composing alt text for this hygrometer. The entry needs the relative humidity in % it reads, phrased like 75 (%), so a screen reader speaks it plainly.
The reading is 86 (%)
